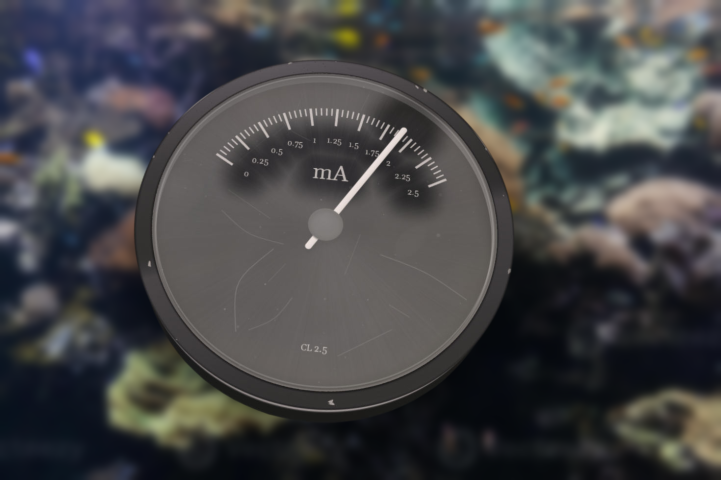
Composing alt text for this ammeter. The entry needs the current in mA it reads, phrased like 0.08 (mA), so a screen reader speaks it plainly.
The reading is 1.9 (mA)
